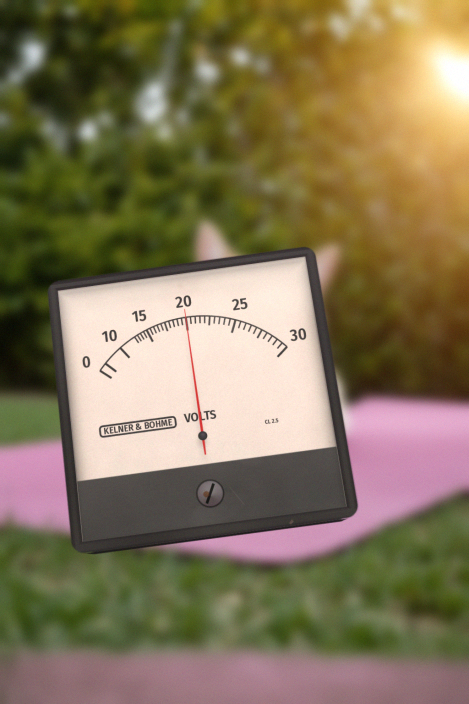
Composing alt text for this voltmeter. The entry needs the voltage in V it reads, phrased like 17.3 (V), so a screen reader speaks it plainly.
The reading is 20 (V)
